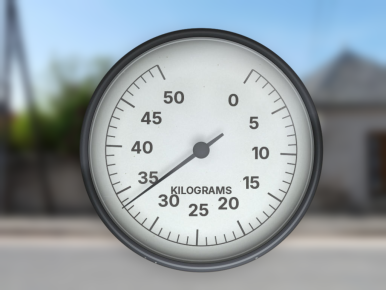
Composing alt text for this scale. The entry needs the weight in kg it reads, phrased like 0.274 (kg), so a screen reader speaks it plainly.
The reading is 33.5 (kg)
